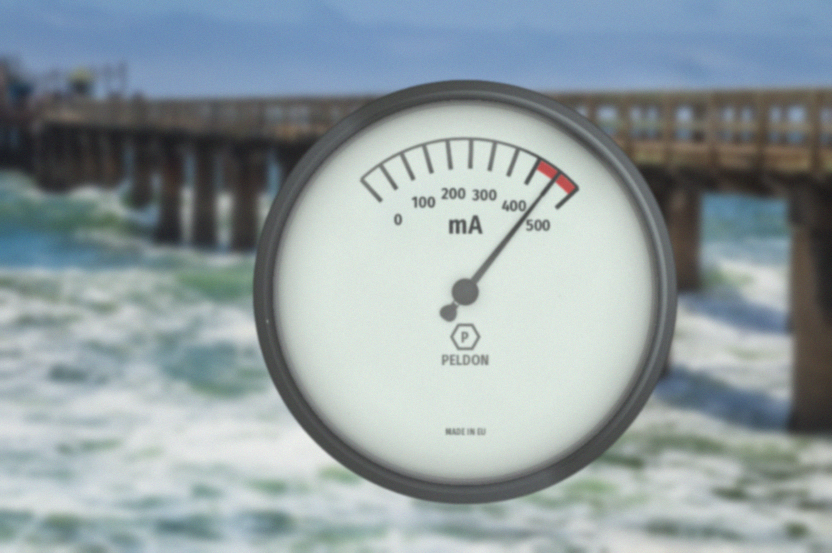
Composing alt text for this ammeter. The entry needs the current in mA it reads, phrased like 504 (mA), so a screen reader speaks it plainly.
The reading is 450 (mA)
